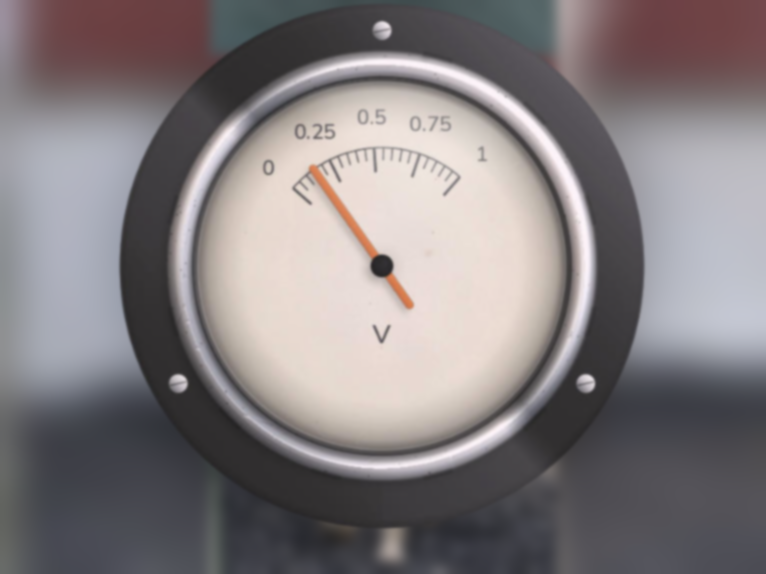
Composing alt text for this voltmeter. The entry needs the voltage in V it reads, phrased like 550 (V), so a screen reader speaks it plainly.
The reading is 0.15 (V)
